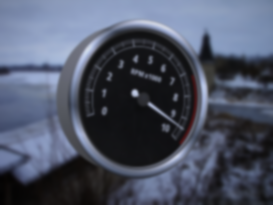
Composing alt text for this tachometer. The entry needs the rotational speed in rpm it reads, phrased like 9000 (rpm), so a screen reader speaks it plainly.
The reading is 9500 (rpm)
